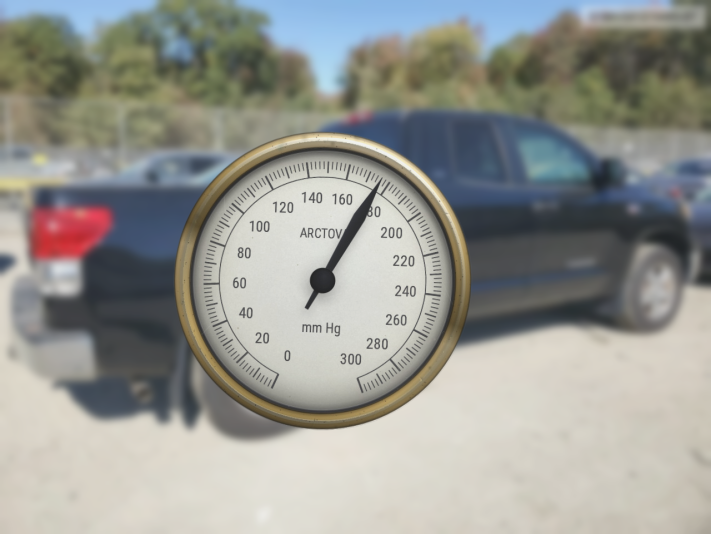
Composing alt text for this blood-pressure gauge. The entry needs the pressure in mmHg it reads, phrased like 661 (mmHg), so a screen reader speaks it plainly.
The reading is 176 (mmHg)
